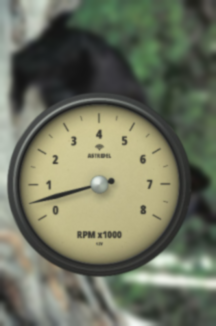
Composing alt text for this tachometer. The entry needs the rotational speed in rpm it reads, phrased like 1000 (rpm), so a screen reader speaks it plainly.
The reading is 500 (rpm)
